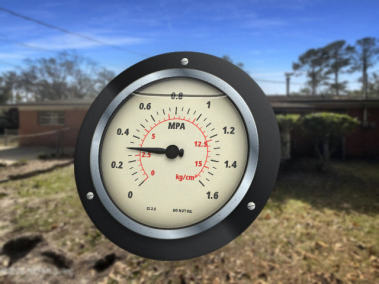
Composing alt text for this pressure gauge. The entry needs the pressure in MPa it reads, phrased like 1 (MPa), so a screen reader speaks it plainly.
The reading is 0.3 (MPa)
